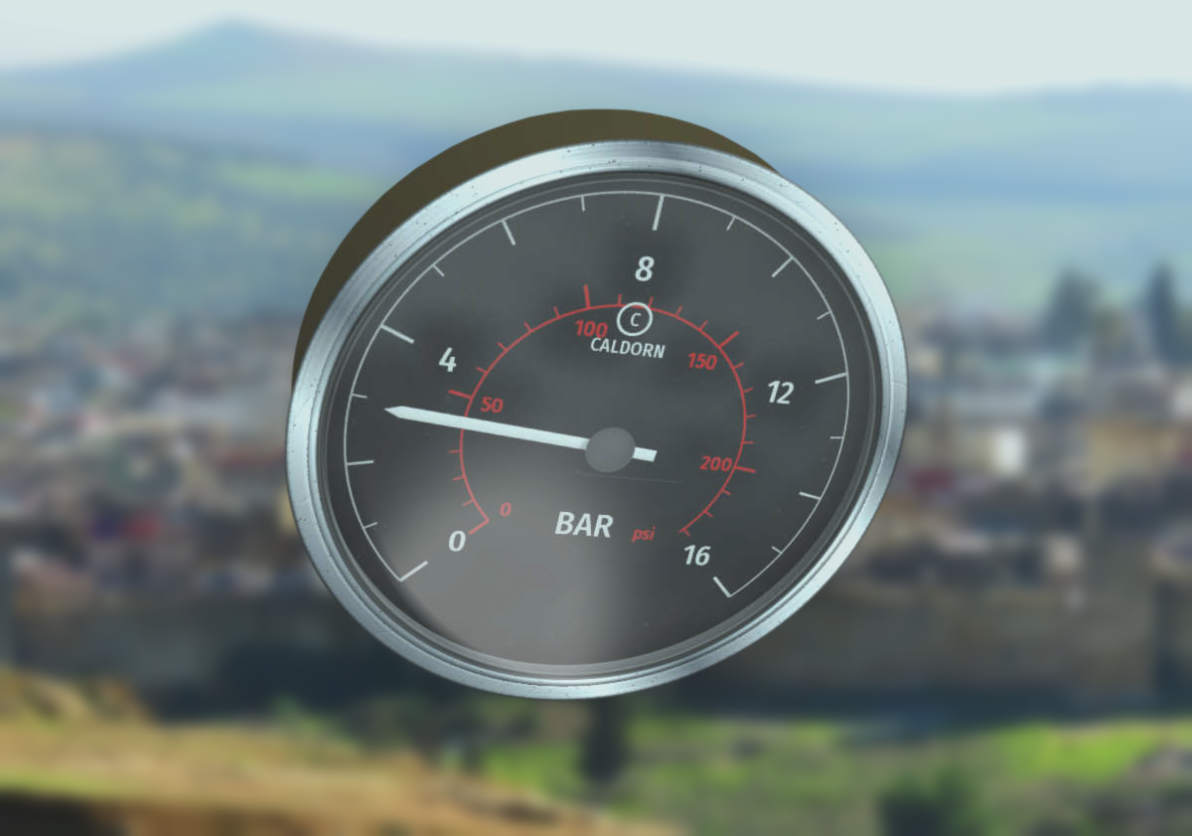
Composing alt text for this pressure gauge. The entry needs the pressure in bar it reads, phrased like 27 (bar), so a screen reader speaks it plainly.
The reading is 3 (bar)
